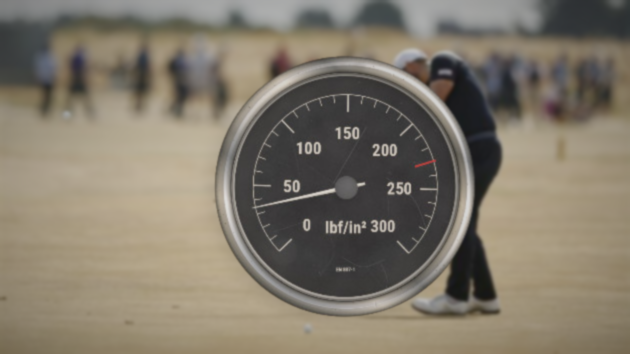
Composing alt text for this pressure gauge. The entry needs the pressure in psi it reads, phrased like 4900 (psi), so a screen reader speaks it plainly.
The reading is 35 (psi)
